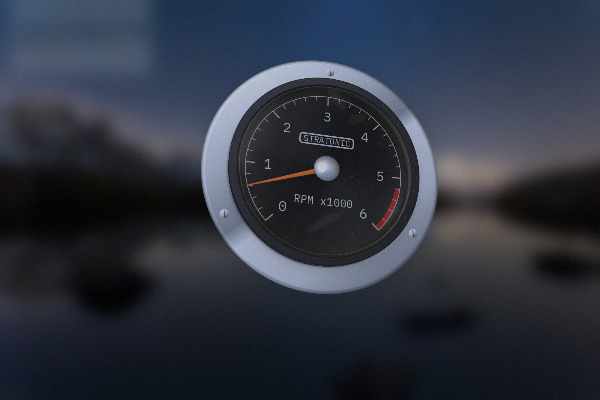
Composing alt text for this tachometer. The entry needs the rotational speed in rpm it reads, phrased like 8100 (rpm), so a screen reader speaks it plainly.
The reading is 600 (rpm)
